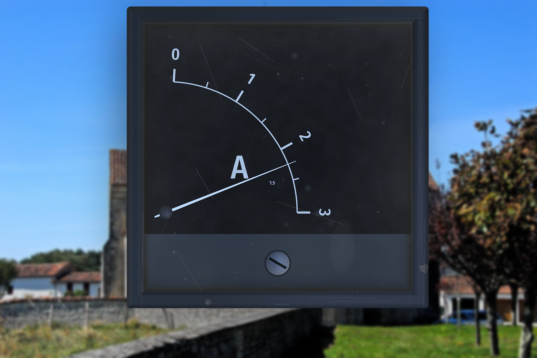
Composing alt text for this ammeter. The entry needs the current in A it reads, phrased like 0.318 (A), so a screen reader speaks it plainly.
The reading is 2.25 (A)
